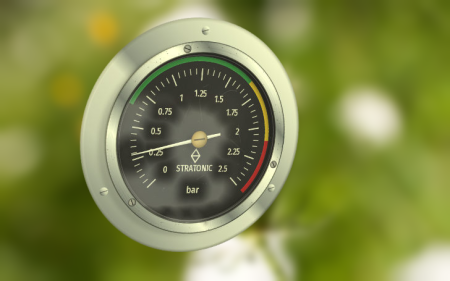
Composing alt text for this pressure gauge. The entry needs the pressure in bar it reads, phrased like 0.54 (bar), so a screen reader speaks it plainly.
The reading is 0.3 (bar)
